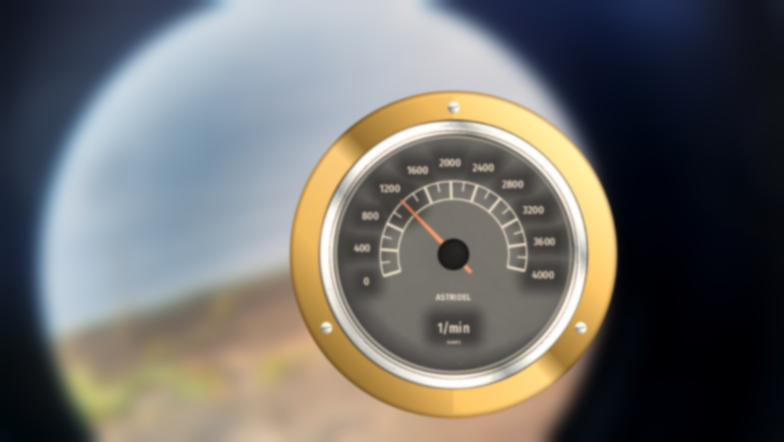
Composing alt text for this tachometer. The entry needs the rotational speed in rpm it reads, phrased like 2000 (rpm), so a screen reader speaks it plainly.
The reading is 1200 (rpm)
